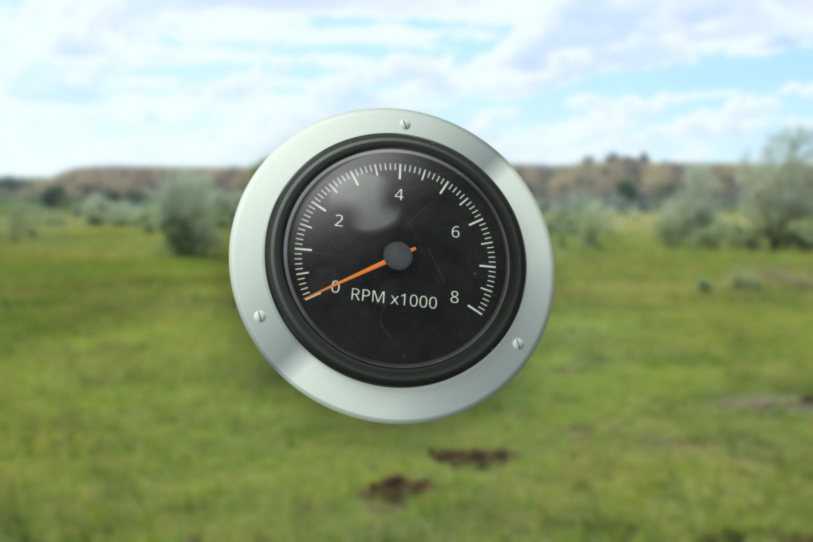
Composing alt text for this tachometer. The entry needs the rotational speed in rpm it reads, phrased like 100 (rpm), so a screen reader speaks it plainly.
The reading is 0 (rpm)
